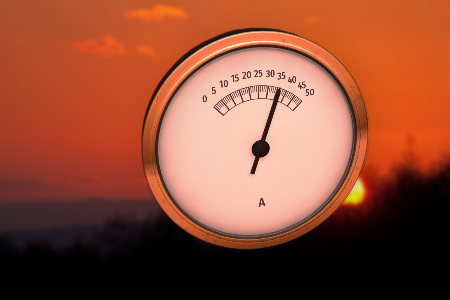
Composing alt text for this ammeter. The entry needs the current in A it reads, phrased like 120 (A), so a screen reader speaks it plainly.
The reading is 35 (A)
